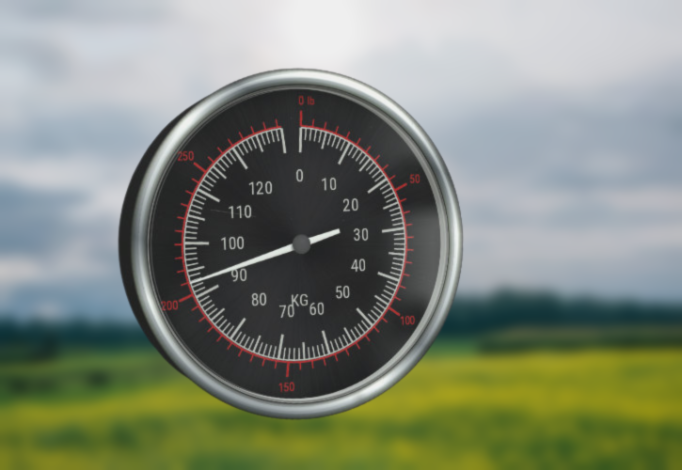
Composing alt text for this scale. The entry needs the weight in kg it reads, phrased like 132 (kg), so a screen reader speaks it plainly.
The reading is 93 (kg)
